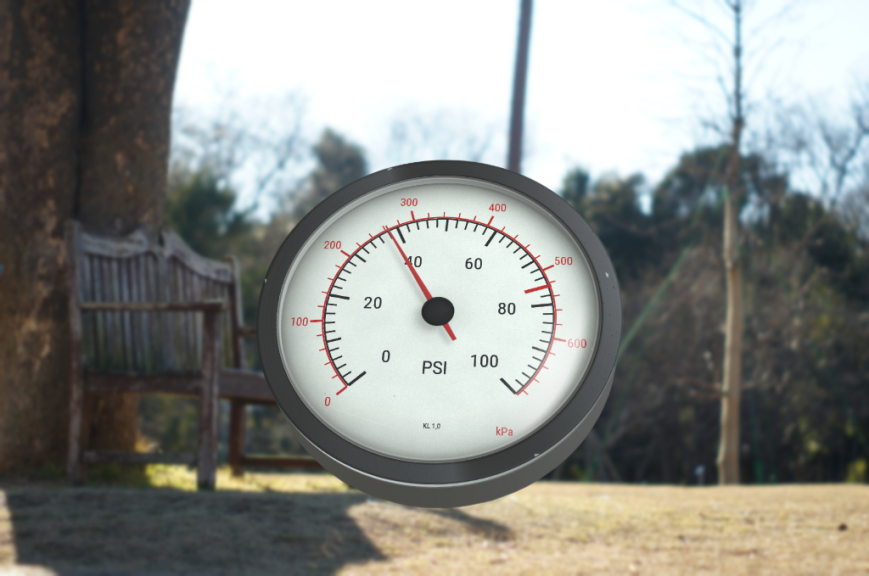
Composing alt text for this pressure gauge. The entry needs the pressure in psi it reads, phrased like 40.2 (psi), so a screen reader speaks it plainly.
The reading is 38 (psi)
